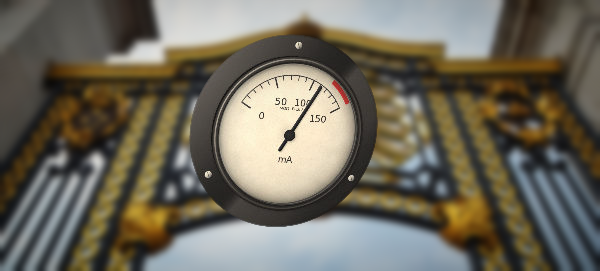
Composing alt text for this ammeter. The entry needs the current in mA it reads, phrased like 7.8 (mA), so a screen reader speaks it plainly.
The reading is 110 (mA)
